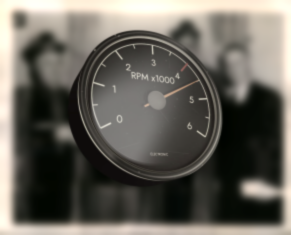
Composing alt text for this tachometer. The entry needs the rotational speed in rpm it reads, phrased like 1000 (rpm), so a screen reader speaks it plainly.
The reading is 4500 (rpm)
